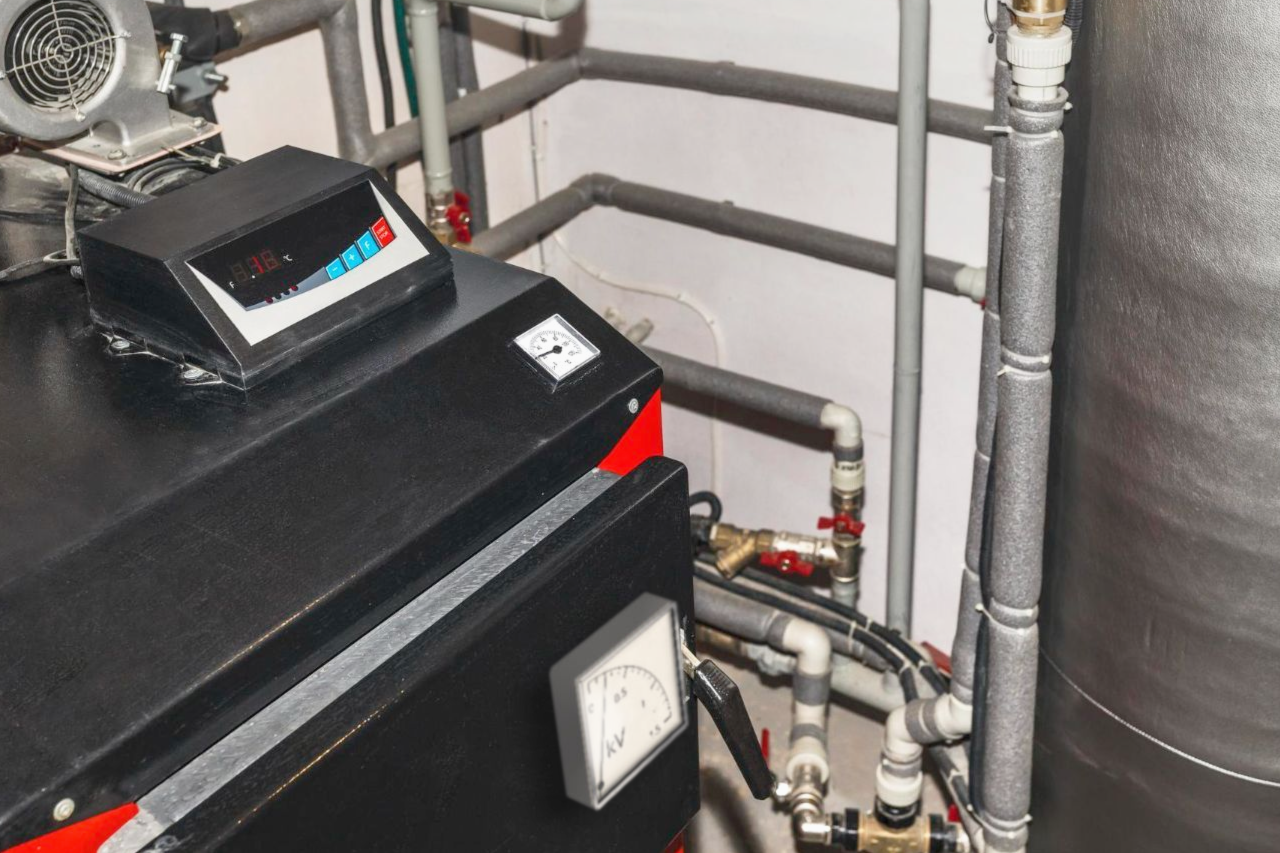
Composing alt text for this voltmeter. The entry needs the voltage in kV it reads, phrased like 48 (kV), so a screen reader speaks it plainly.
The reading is 0.2 (kV)
